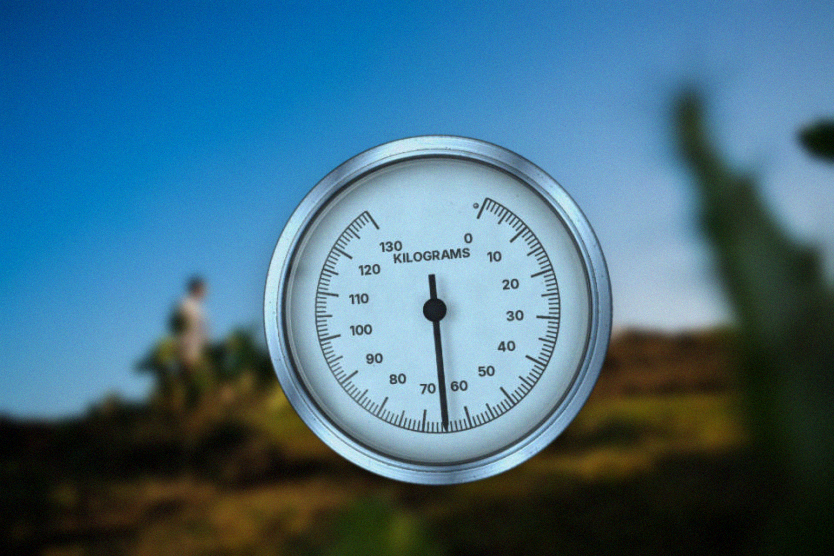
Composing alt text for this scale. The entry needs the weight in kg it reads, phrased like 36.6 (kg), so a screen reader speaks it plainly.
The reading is 65 (kg)
